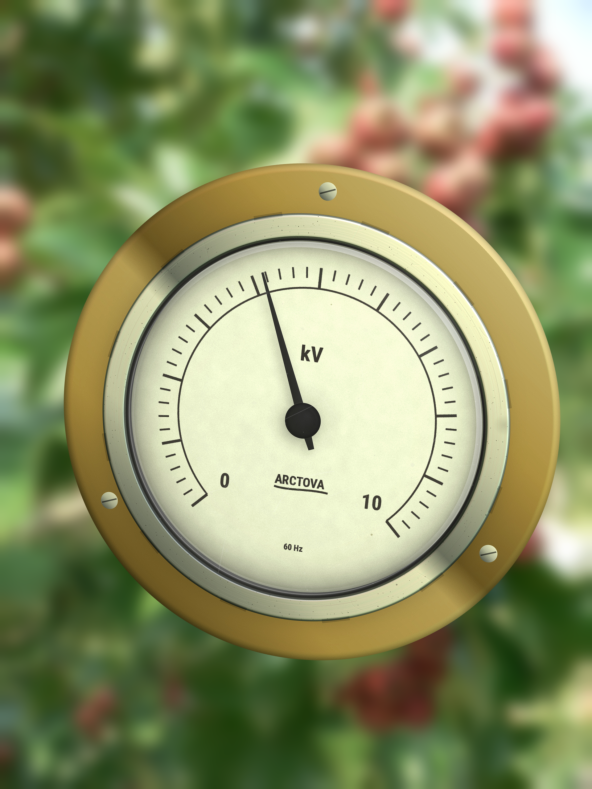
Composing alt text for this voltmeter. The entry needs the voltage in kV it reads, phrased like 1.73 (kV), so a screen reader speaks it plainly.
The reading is 4.2 (kV)
